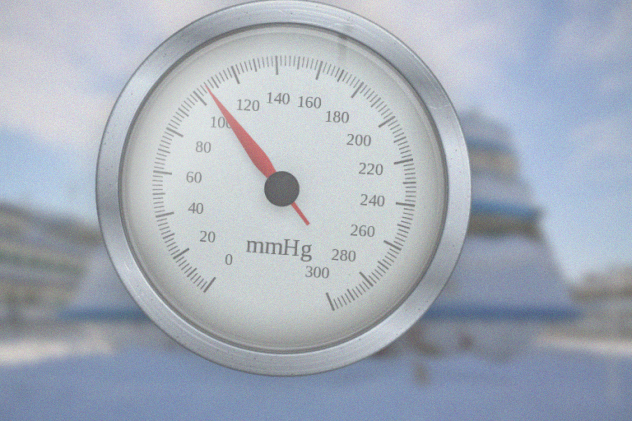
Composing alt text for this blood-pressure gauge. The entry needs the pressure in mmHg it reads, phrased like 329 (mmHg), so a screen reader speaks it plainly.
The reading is 106 (mmHg)
